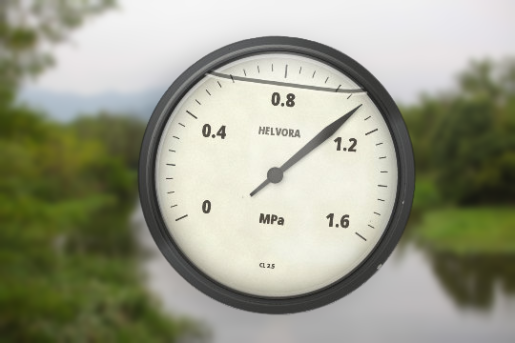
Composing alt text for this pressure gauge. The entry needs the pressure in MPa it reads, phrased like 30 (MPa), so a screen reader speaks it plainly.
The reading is 1.1 (MPa)
